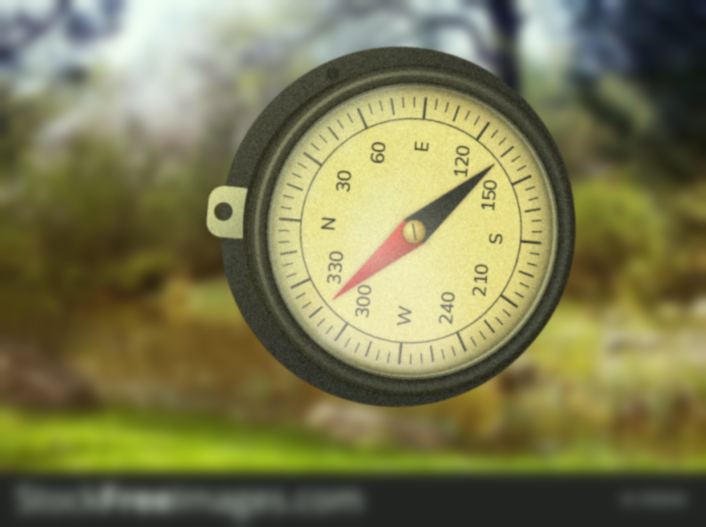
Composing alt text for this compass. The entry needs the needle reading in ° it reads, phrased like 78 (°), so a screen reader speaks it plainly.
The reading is 315 (°)
